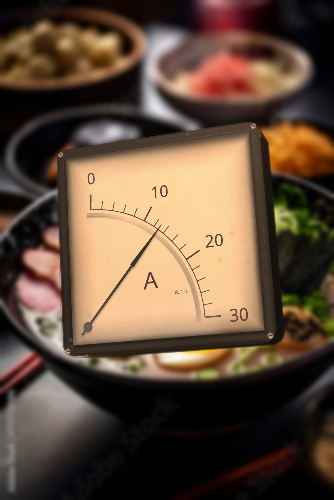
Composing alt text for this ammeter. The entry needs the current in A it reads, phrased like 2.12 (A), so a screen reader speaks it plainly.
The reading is 13 (A)
